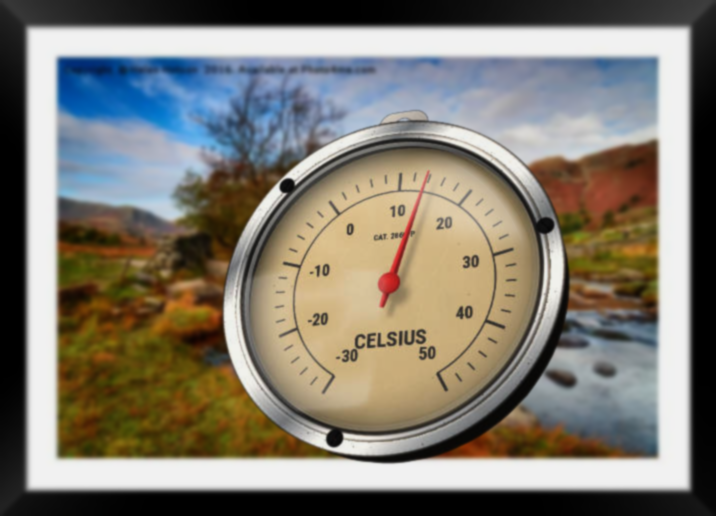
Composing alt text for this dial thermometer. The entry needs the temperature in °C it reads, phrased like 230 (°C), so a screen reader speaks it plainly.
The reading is 14 (°C)
